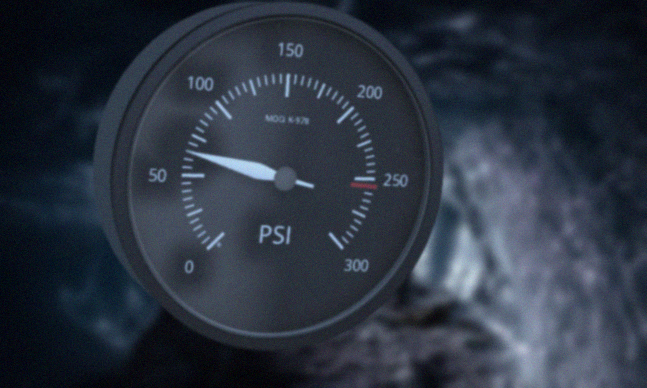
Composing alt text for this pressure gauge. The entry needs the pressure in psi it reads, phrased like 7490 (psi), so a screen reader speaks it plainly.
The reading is 65 (psi)
